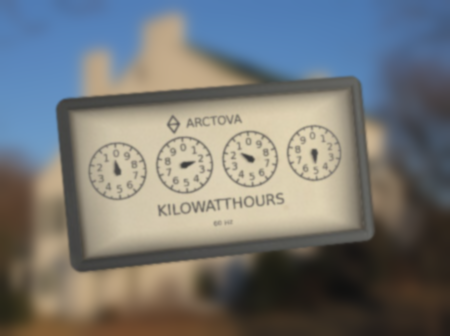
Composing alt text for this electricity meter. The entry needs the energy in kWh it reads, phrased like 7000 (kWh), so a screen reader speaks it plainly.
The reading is 215 (kWh)
